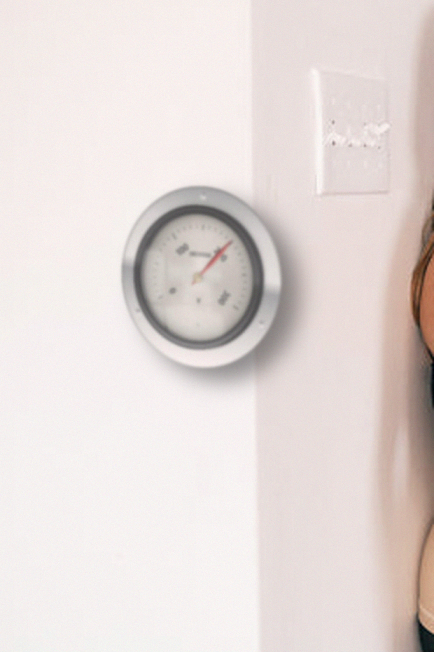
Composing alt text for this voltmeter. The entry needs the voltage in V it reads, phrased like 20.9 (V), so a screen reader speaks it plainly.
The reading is 200 (V)
